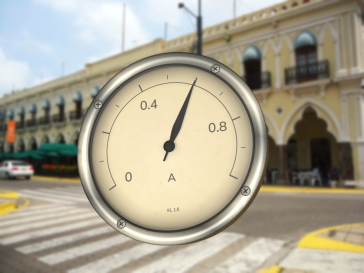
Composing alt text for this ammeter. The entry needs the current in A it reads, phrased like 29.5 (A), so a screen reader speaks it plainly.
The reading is 0.6 (A)
